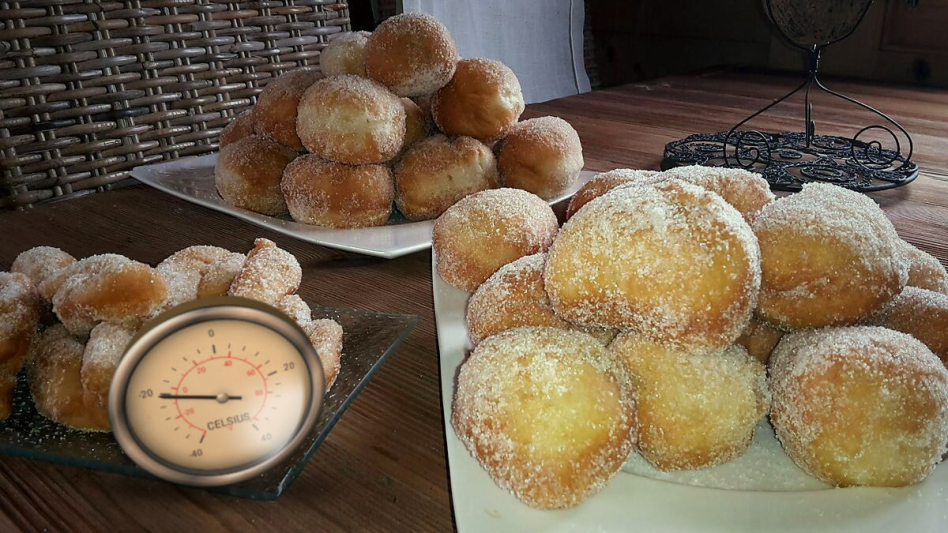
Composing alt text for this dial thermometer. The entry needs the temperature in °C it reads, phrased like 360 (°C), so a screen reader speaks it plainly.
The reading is -20 (°C)
